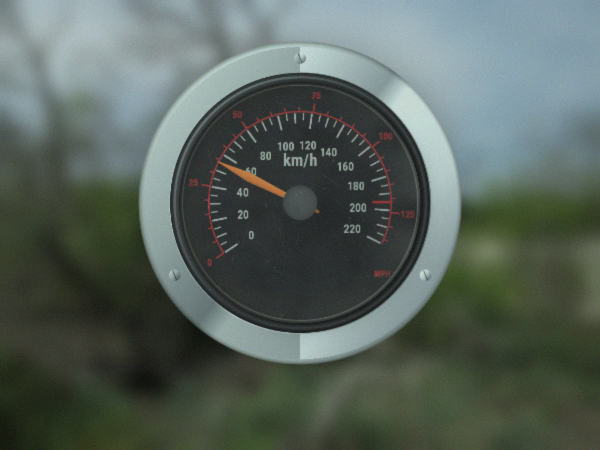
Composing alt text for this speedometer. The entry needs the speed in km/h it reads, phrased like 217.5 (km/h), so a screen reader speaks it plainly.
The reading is 55 (km/h)
